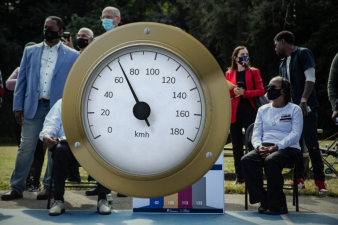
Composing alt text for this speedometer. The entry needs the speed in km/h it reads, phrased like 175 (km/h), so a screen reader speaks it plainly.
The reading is 70 (km/h)
